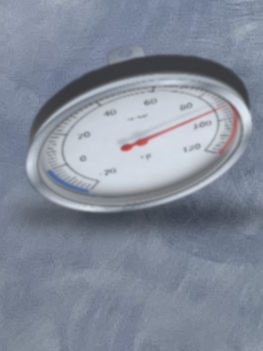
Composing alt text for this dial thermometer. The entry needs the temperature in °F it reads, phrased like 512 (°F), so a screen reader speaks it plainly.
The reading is 90 (°F)
